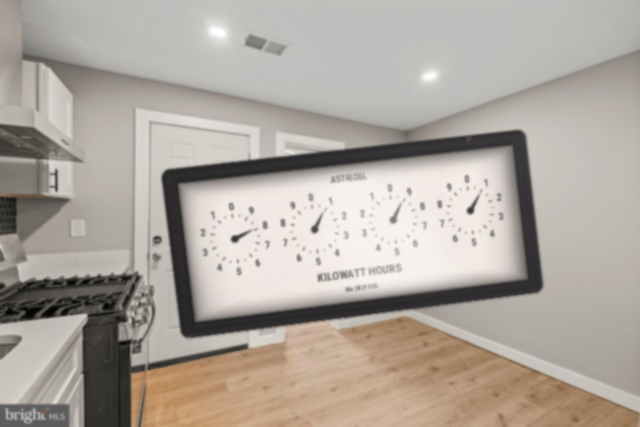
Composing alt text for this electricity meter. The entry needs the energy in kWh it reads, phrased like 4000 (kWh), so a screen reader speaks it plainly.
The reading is 8091 (kWh)
